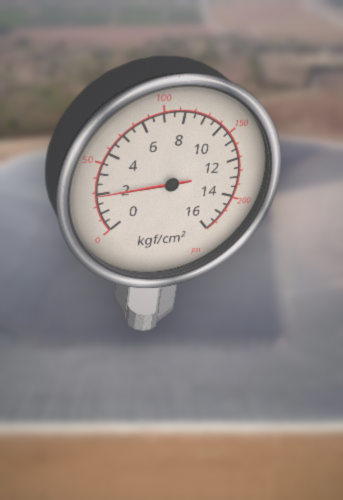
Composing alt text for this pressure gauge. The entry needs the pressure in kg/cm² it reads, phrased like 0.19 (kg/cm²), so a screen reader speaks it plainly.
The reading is 2 (kg/cm²)
